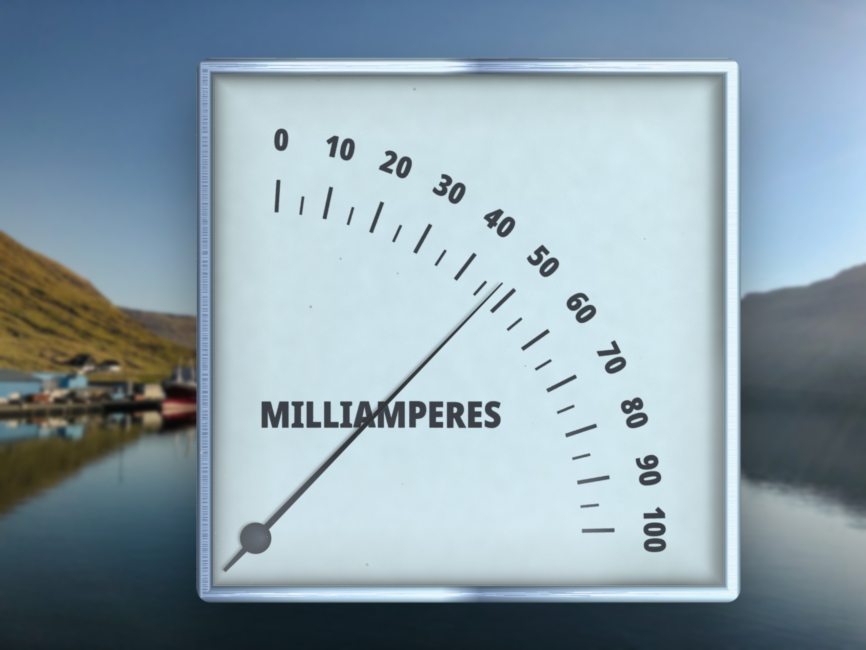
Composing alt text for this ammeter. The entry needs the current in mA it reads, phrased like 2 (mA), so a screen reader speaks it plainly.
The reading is 47.5 (mA)
